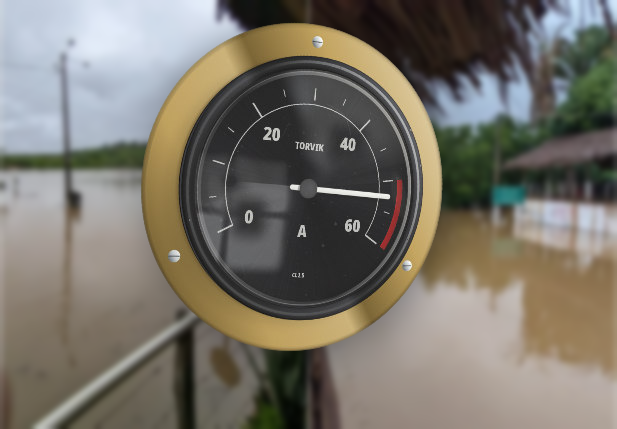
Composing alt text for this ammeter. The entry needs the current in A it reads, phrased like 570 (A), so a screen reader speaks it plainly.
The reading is 52.5 (A)
